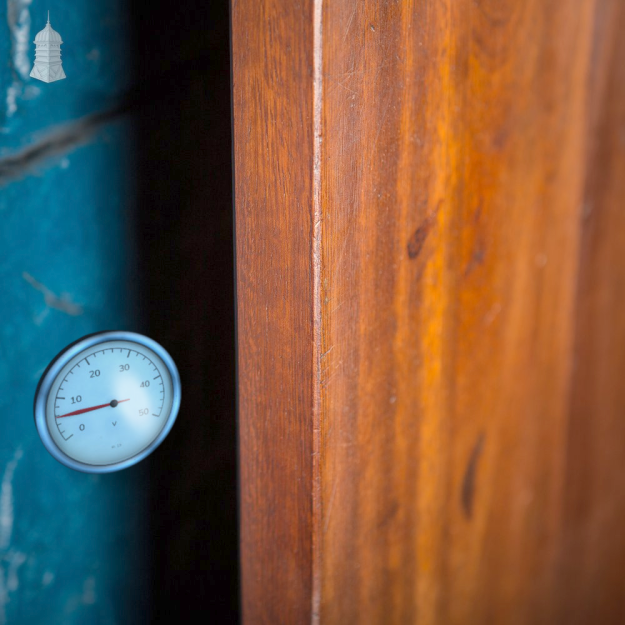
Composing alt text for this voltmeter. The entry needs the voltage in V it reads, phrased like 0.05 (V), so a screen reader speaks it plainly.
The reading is 6 (V)
